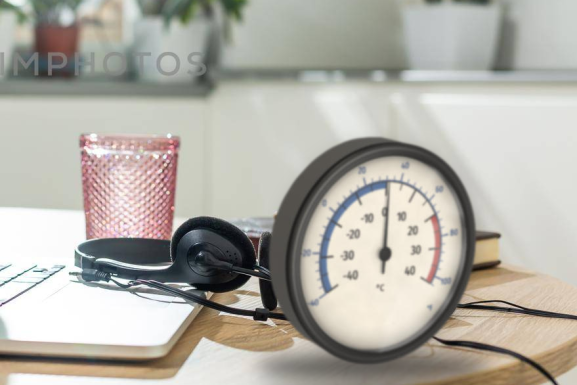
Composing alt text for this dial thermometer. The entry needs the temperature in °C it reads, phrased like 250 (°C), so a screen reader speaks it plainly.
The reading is 0 (°C)
